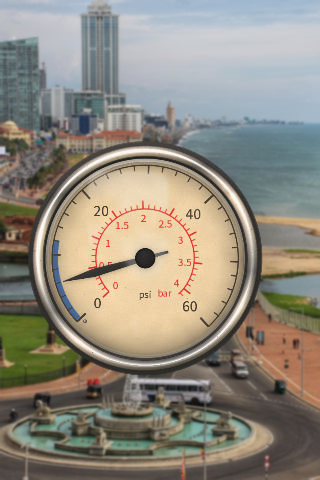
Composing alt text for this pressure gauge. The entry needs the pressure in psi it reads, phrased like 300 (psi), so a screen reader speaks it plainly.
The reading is 6 (psi)
